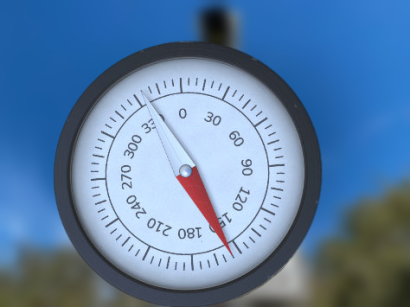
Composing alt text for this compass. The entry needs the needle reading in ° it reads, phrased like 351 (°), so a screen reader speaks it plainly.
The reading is 155 (°)
